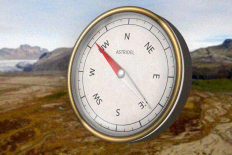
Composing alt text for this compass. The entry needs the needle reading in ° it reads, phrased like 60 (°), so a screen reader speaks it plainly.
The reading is 310 (°)
